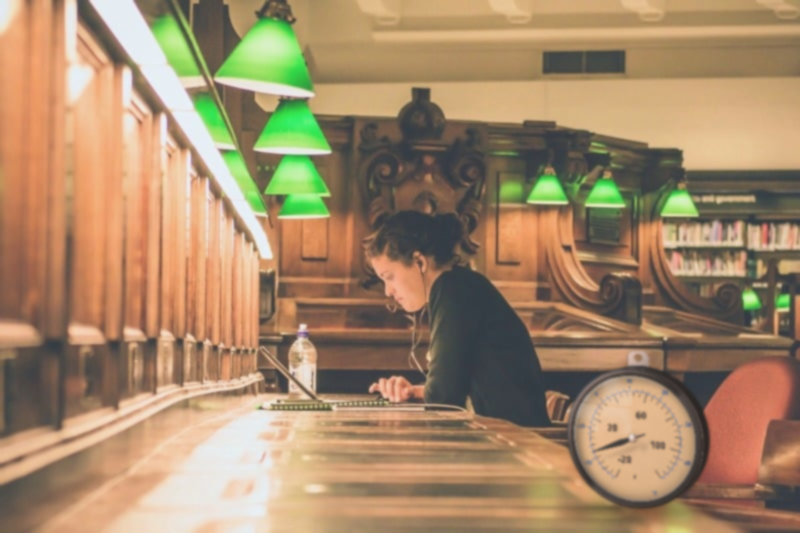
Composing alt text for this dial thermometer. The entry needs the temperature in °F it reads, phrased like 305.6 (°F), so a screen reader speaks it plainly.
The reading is 0 (°F)
